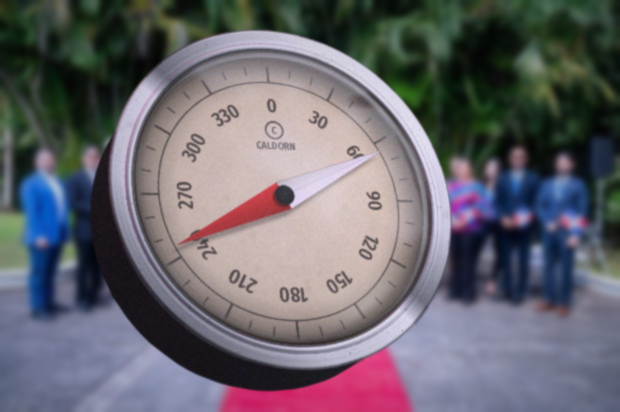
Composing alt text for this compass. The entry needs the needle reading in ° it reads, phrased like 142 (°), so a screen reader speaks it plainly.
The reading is 245 (°)
